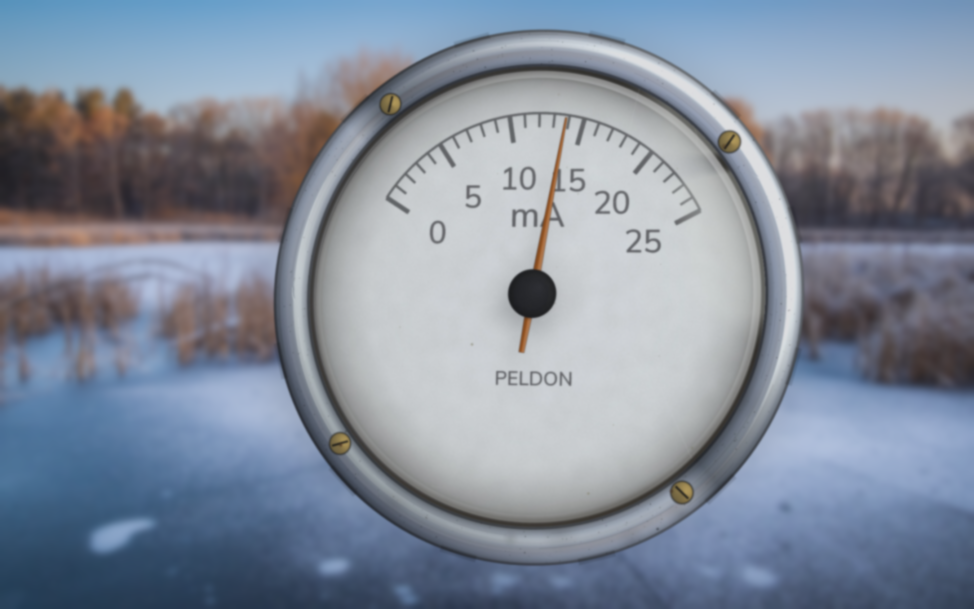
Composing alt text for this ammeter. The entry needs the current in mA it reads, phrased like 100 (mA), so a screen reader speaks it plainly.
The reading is 14 (mA)
